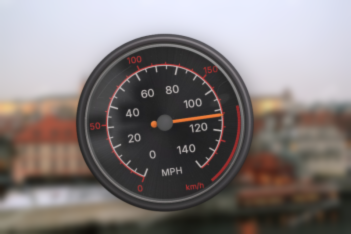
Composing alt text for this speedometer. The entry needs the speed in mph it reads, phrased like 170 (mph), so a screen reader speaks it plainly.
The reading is 112.5 (mph)
